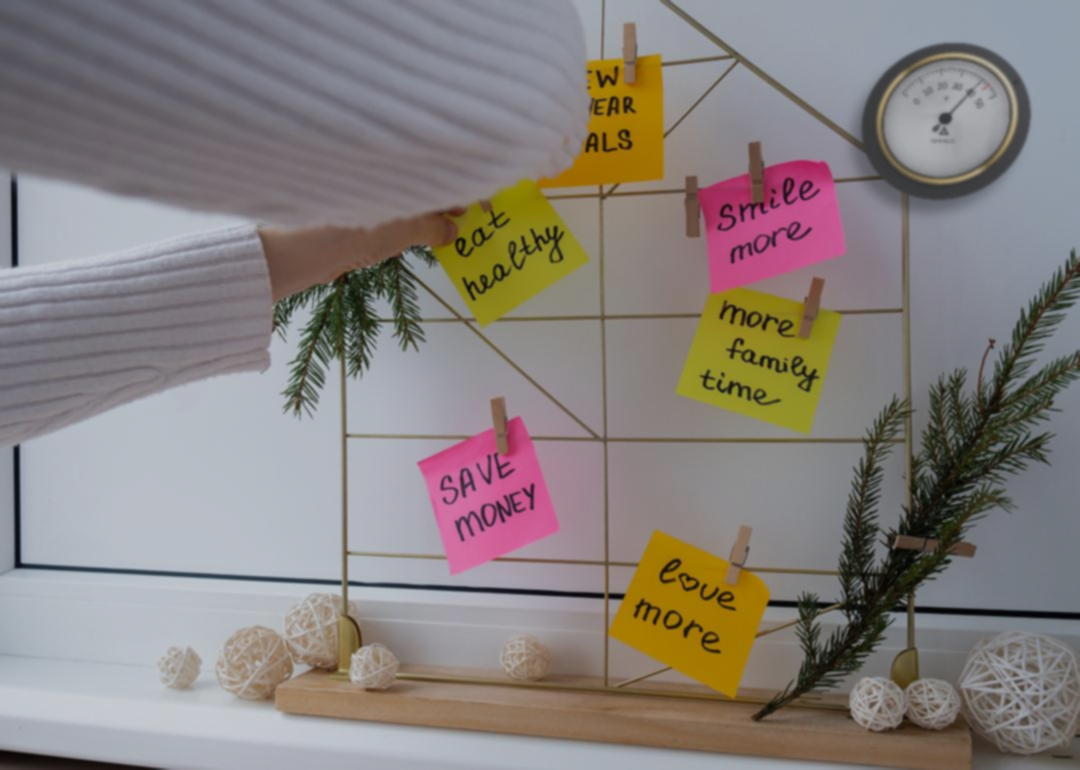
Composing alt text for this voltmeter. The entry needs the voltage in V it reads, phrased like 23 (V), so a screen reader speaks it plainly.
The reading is 40 (V)
